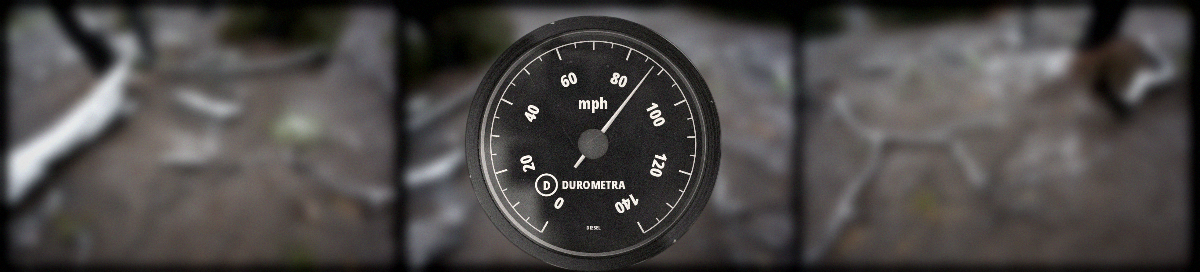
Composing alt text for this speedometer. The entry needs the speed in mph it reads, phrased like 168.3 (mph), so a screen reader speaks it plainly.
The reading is 87.5 (mph)
